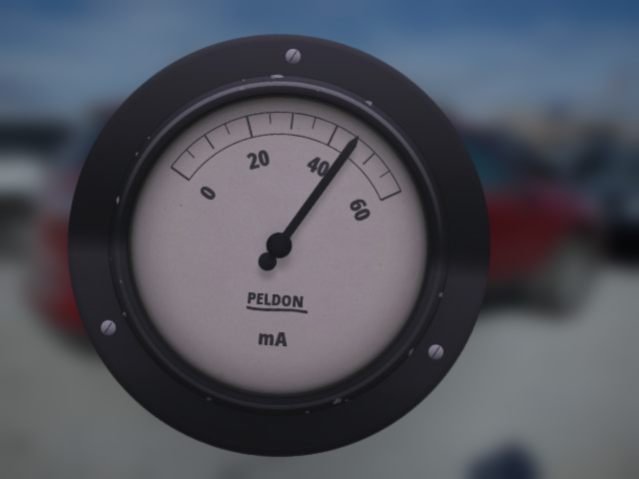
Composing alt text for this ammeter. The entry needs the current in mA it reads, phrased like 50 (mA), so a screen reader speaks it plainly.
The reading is 45 (mA)
